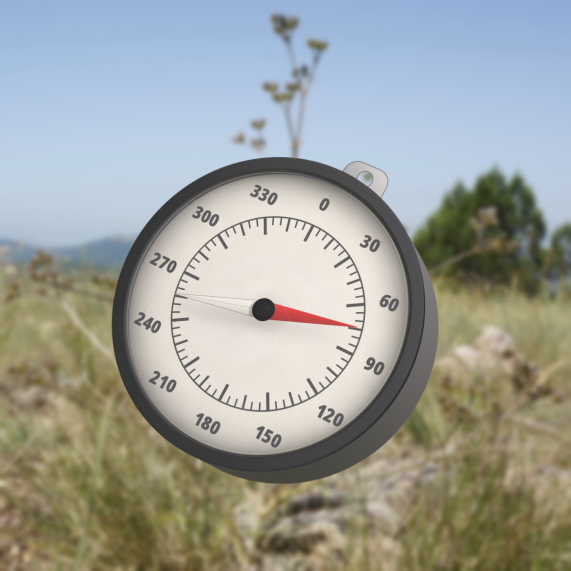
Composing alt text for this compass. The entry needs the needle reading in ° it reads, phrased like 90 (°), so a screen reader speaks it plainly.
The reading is 75 (°)
